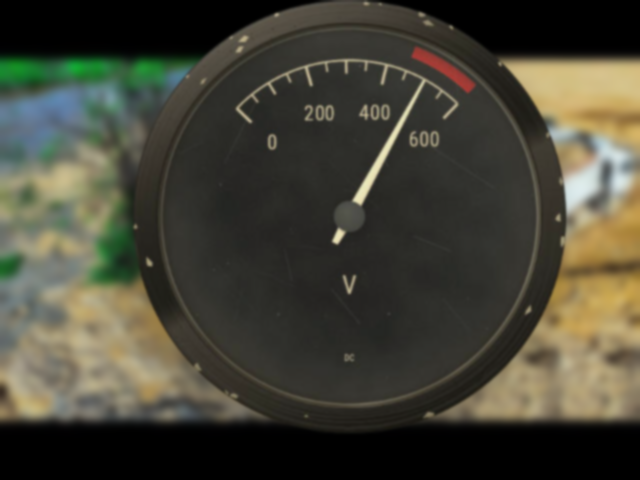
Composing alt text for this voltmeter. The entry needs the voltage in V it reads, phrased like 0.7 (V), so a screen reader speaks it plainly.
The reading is 500 (V)
